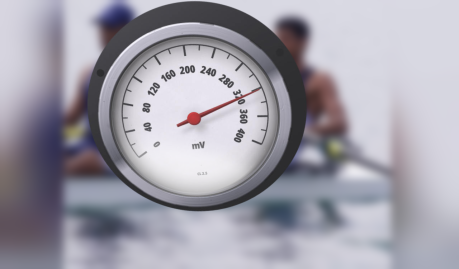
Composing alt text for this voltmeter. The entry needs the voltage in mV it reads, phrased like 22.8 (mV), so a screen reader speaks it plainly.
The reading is 320 (mV)
